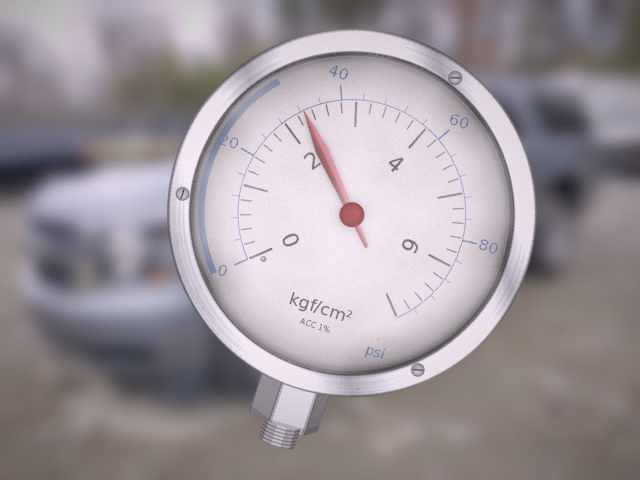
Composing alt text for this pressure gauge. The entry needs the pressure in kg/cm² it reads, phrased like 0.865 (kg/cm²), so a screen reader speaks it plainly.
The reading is 2.3 (kg/cm²)
